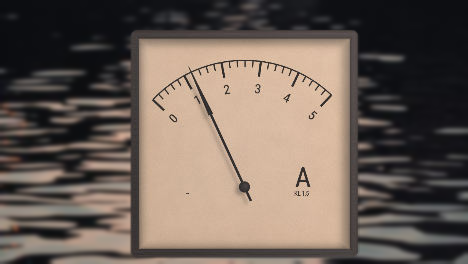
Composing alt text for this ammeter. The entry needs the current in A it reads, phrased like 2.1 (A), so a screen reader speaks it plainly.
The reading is 1.2 (A)
